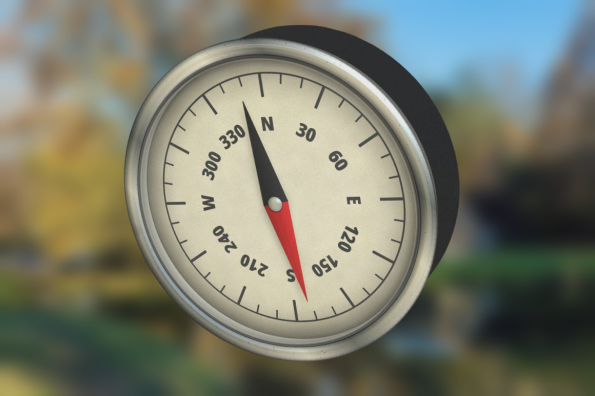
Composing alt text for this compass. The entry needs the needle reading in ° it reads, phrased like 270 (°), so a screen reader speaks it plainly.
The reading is 170 (°)
